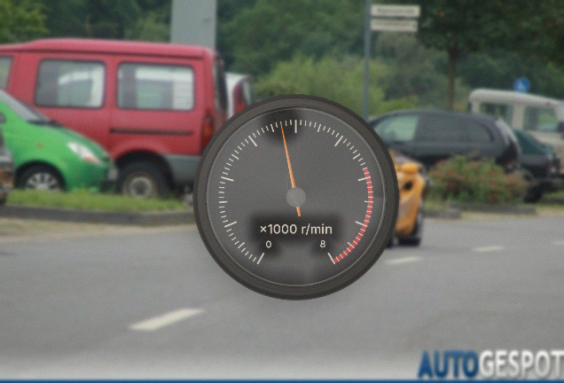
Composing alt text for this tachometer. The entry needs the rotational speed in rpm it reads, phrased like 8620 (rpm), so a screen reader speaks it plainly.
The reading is 3700 (rpm)
